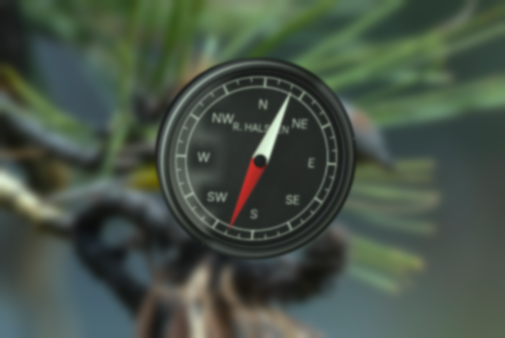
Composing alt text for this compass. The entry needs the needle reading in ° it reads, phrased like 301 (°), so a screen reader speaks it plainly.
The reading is 200 (°)
